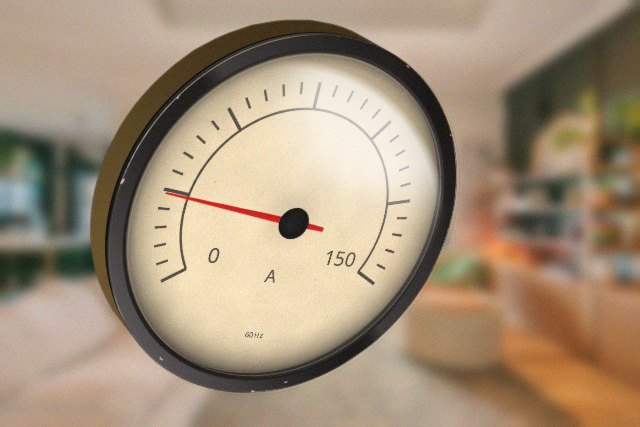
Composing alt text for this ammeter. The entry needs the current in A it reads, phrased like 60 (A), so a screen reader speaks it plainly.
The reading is 25 (A)
